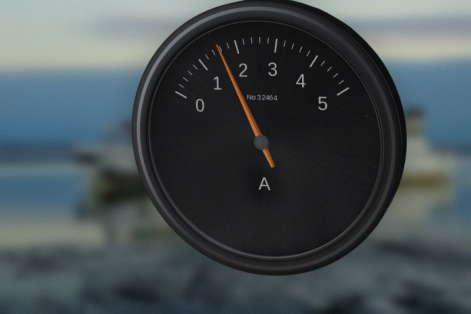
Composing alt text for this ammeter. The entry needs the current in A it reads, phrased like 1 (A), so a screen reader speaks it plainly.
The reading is 1.6 (A)
